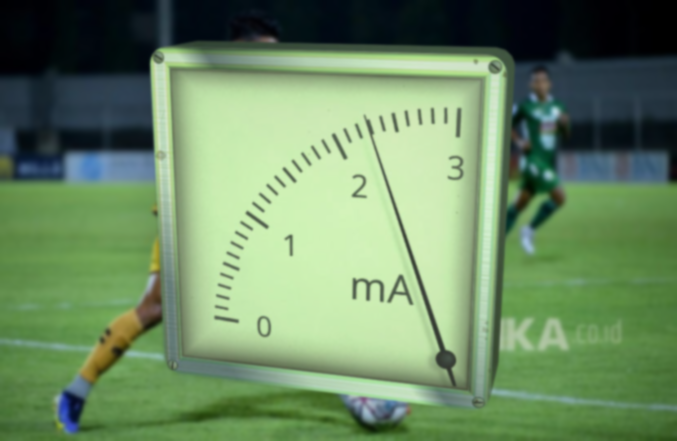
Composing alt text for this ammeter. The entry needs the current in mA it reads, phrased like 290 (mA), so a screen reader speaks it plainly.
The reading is 2.3 (mA)
